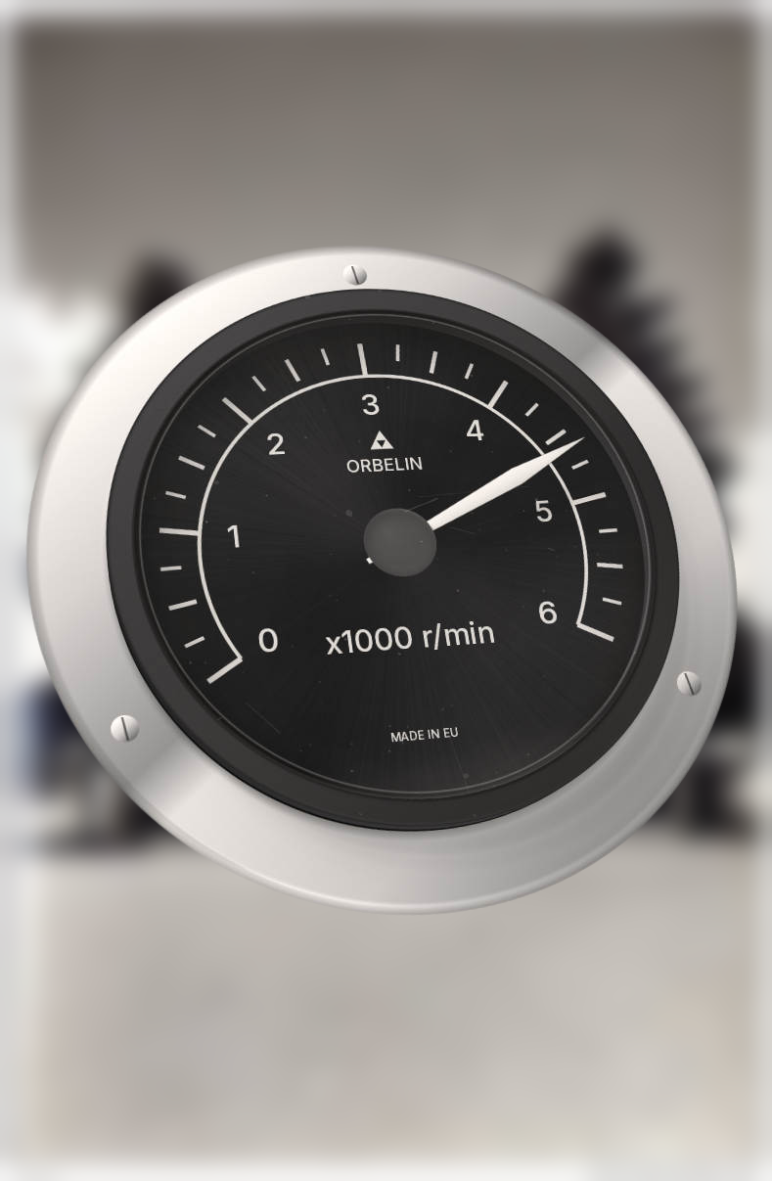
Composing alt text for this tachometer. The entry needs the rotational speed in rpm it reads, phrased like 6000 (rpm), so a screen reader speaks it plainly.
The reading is 4625 (rpm)
